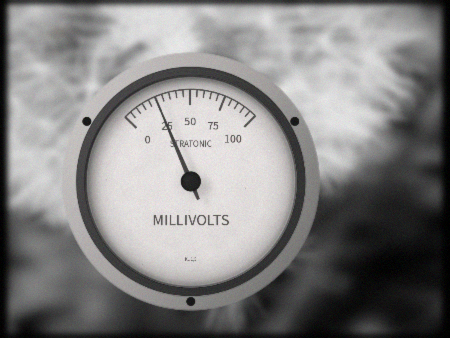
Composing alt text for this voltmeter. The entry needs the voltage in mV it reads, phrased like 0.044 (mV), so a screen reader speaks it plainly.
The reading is 25 (mV)
